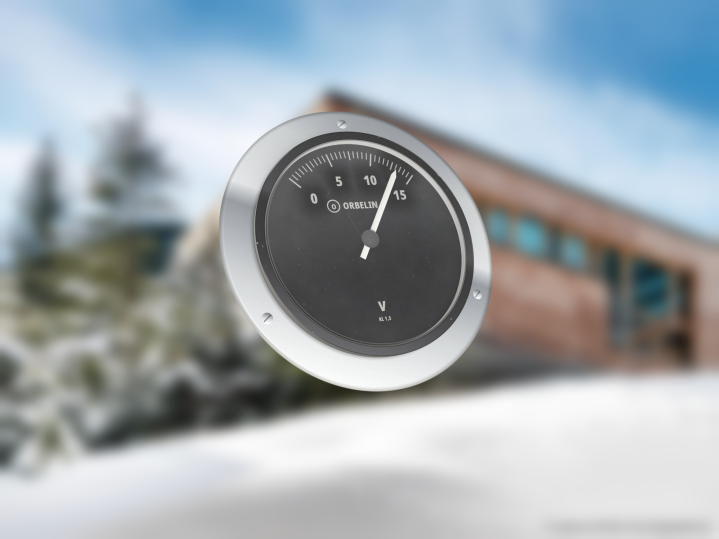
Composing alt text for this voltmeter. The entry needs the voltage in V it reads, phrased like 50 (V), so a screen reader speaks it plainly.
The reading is 13 (V)
